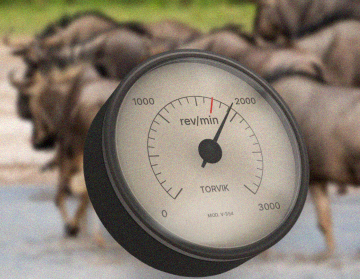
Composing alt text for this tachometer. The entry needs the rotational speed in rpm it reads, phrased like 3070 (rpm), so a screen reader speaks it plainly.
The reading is 1900 (rpm)
